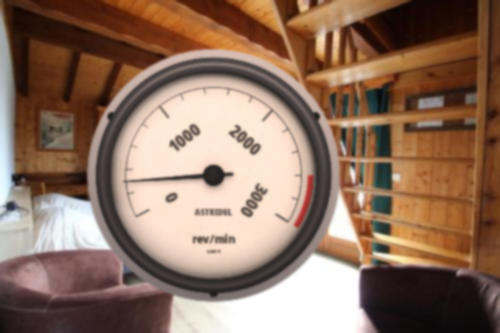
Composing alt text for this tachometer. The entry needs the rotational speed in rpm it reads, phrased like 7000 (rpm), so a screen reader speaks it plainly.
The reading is 300 (rpm)
